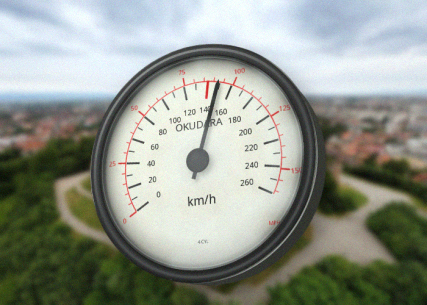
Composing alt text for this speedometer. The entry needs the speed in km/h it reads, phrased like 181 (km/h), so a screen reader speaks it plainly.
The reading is 150 (km/h)
